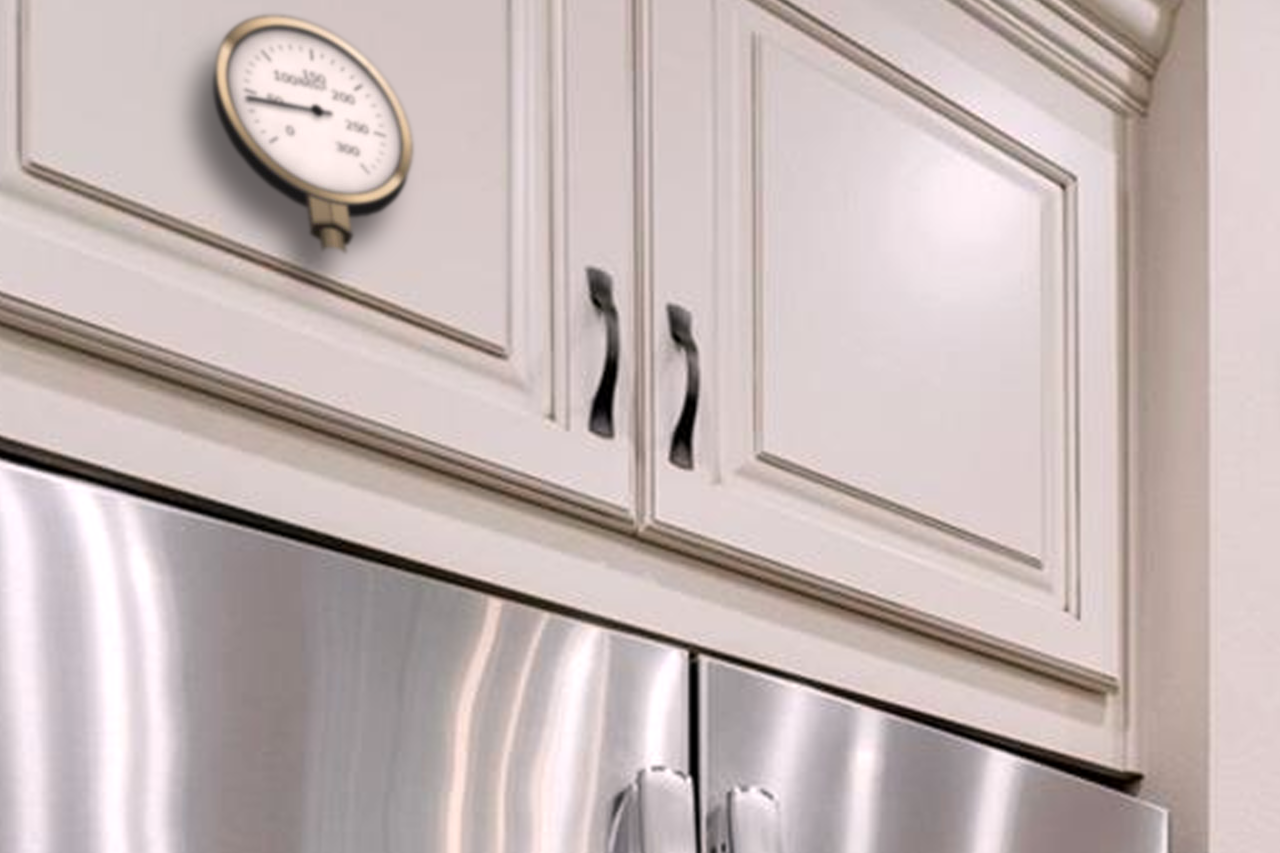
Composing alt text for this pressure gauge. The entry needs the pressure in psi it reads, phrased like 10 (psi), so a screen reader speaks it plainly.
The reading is 40 (psi)
